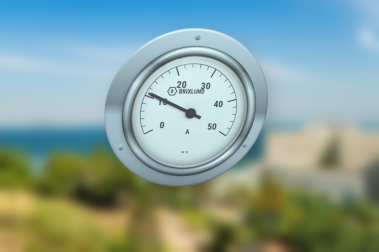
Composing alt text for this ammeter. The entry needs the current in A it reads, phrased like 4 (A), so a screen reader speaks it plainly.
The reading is 11 (A)
